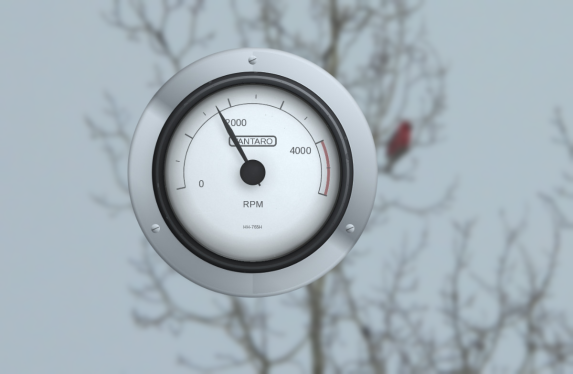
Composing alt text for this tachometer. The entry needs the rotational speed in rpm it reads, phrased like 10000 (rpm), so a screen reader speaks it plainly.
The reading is 1750 (rpm)
